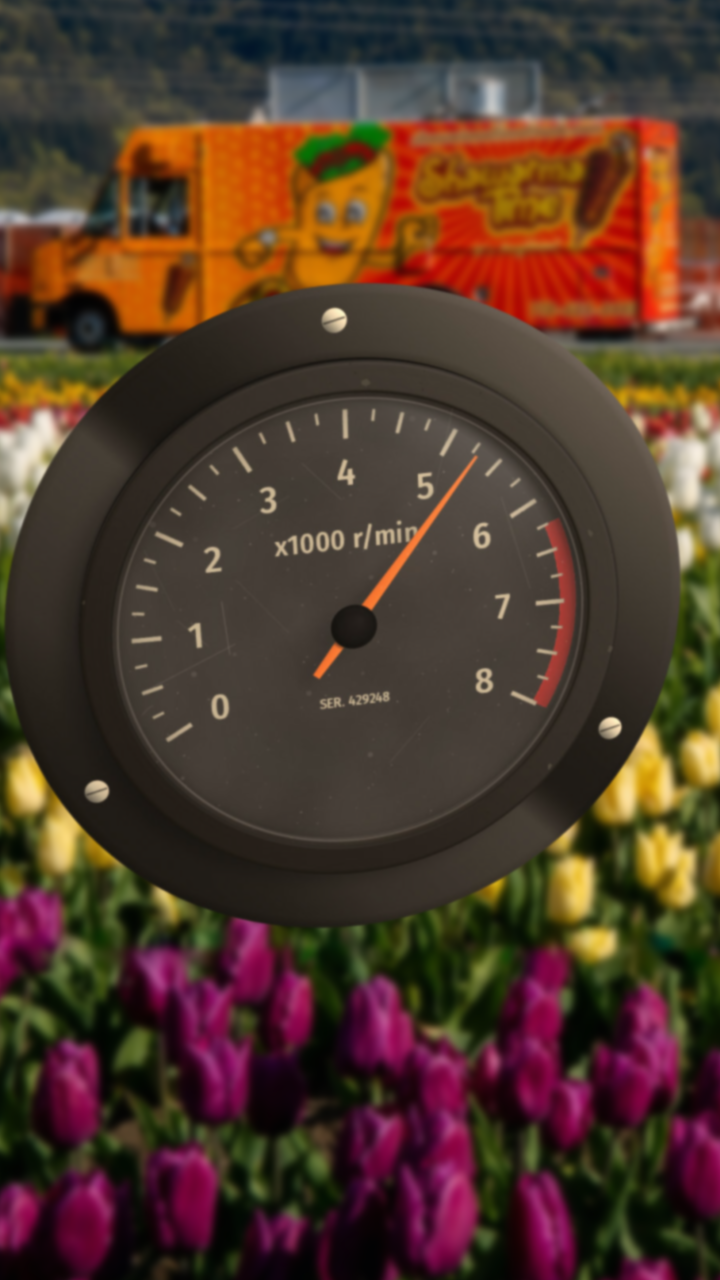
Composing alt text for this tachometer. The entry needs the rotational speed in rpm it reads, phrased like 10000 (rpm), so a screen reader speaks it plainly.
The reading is 5250 (rpm)
